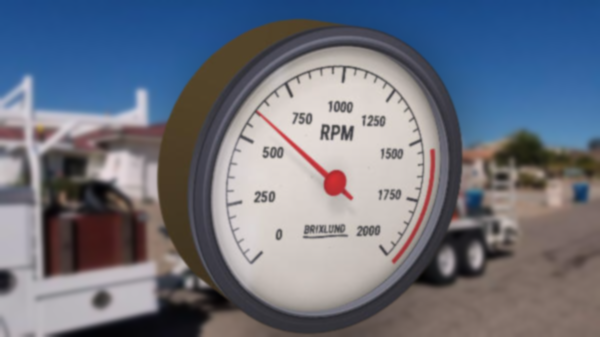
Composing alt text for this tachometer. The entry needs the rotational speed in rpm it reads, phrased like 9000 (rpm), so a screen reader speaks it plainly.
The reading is 600 (rpm)
